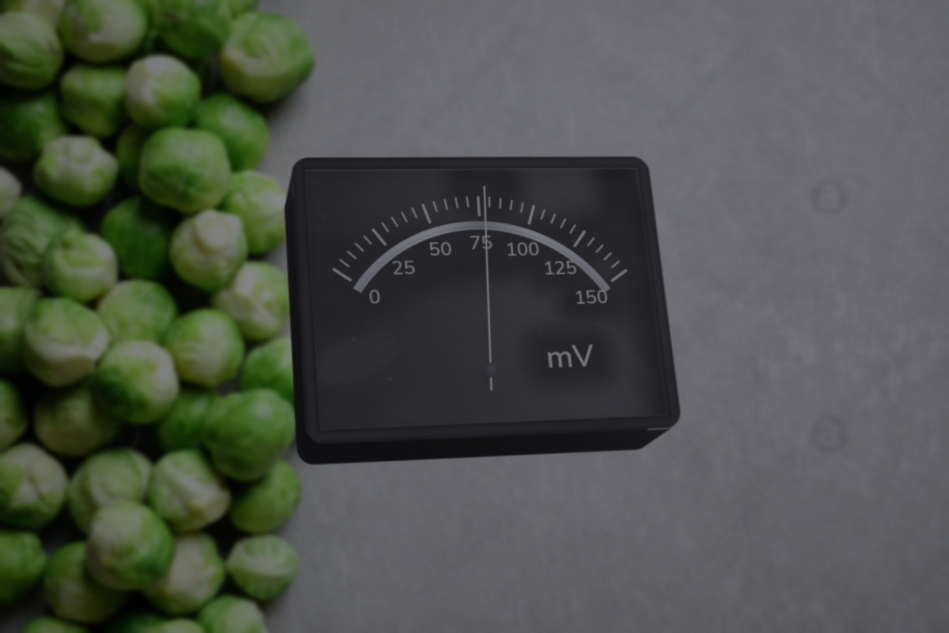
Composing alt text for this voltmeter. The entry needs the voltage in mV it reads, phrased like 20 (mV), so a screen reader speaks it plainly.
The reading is 77.5 (mV)
